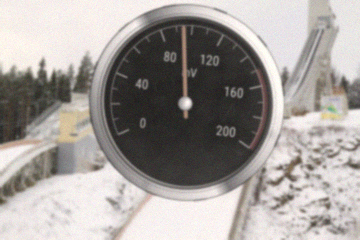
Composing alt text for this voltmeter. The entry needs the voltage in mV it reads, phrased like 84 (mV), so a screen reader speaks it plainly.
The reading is 95 (mV)
